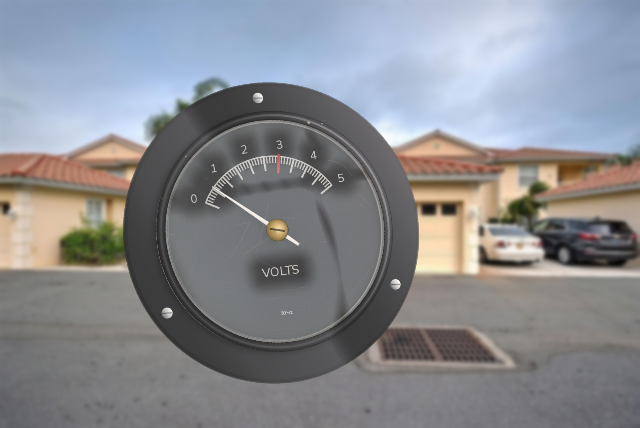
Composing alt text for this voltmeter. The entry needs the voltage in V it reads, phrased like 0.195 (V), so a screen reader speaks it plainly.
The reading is 0.5 (V)
